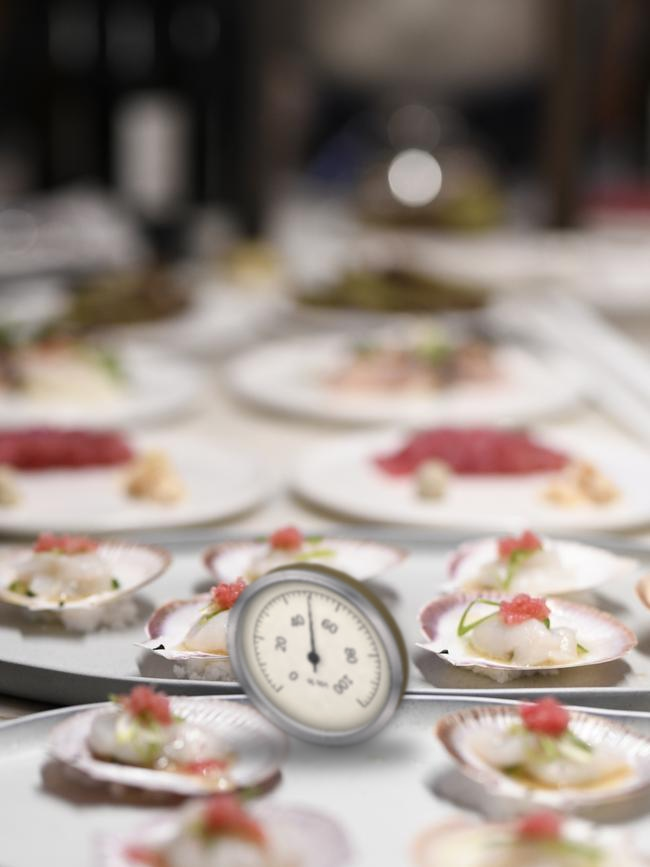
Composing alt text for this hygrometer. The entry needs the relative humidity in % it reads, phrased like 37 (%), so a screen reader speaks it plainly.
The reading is 50 (%)
